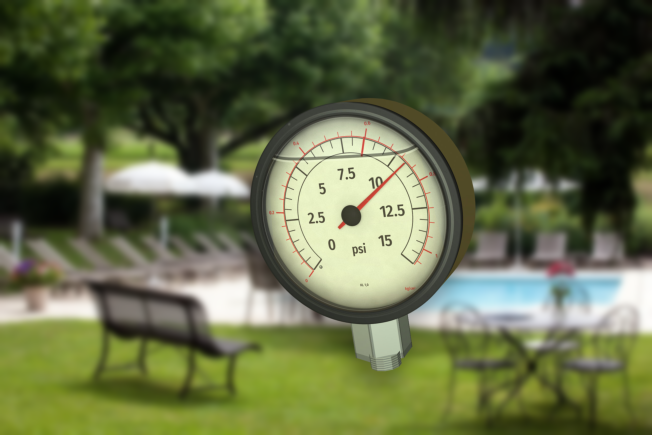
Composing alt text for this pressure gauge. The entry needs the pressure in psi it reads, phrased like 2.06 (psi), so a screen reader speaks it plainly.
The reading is 10.5 (psi)
